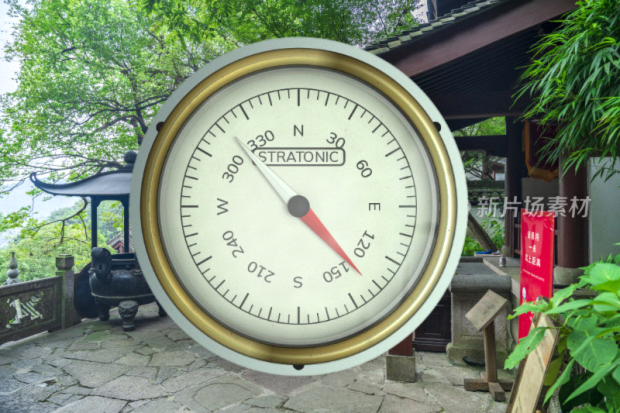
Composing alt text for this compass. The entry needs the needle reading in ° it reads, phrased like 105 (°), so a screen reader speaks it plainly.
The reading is 137.5 (°)
